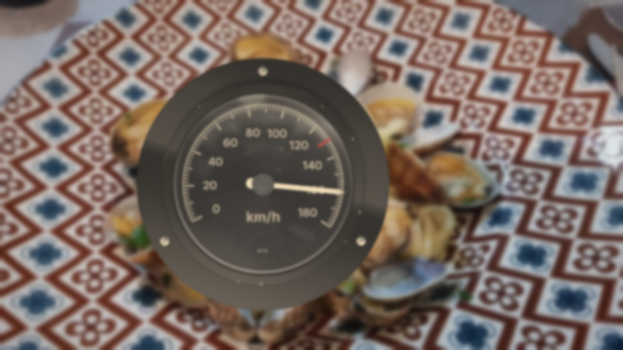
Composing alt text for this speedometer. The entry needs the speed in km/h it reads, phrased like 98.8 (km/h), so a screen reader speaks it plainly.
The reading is 160 (km/h)
